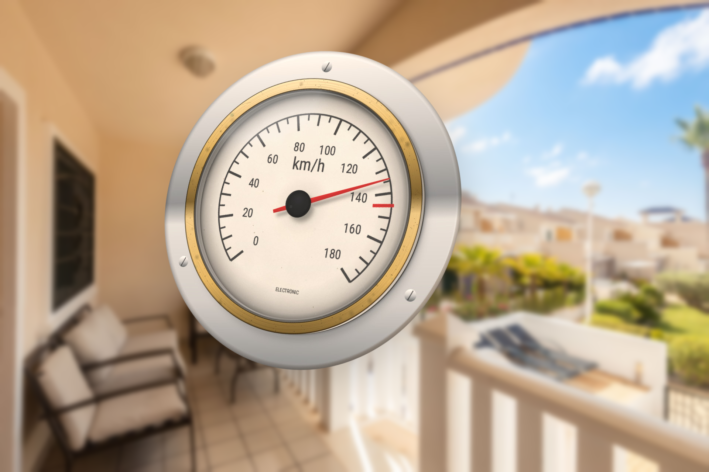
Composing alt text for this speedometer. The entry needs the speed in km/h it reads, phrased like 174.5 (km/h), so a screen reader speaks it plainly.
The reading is 135 (km/h)
